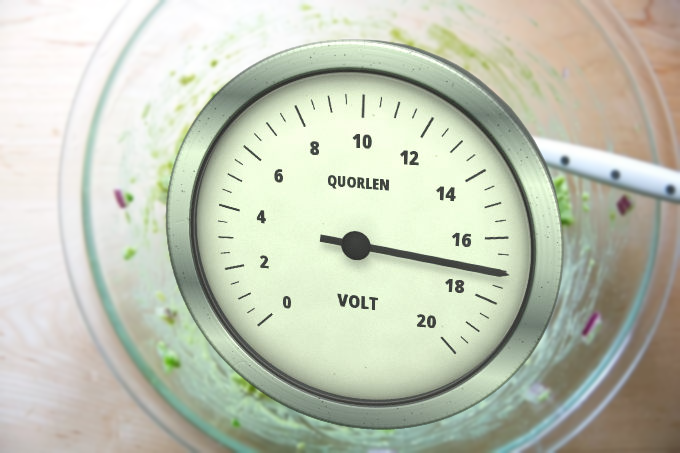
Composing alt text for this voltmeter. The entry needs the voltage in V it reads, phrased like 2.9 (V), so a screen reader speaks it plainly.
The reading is 17 (V)
